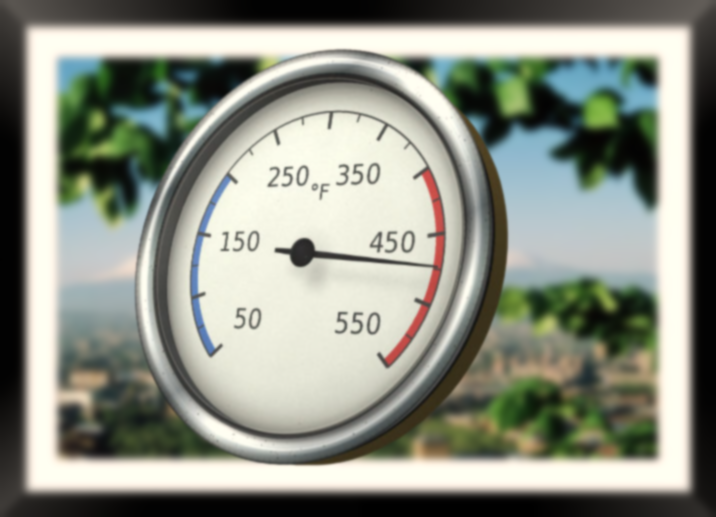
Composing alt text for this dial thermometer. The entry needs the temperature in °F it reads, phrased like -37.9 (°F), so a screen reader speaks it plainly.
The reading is 475 (°F)
